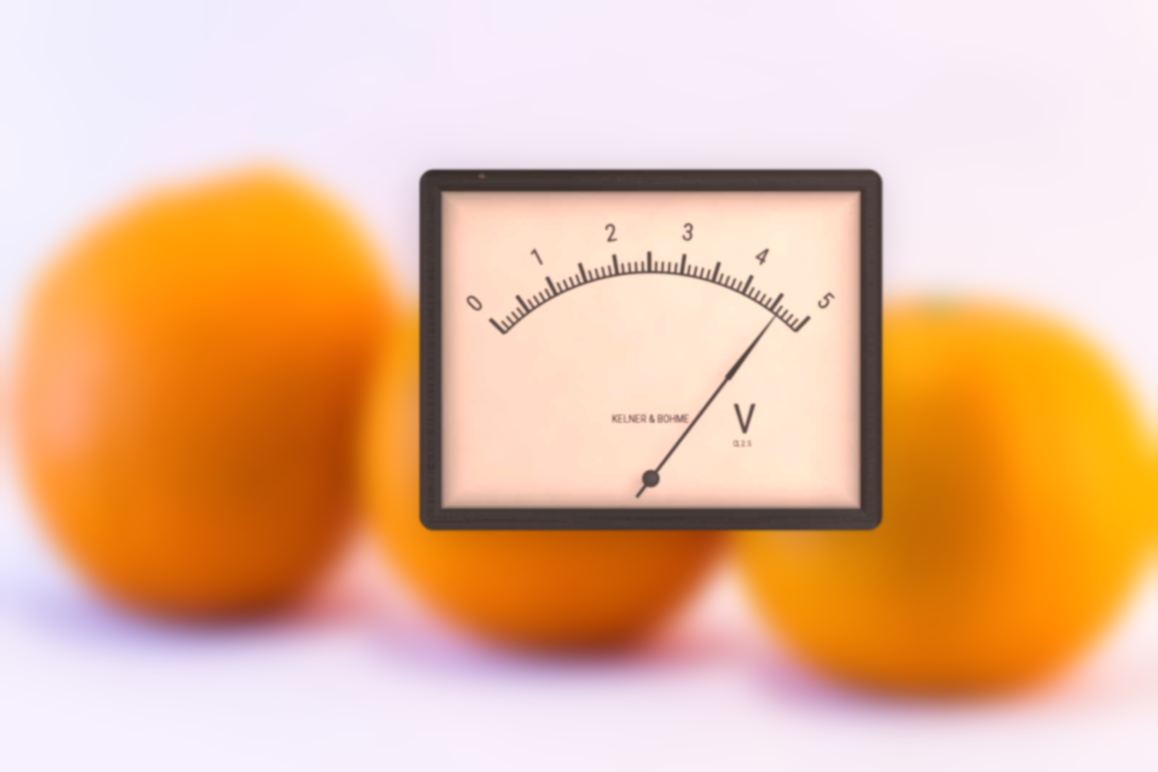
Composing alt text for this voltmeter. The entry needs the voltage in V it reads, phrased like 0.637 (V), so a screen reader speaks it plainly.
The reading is 4.6 (V)
